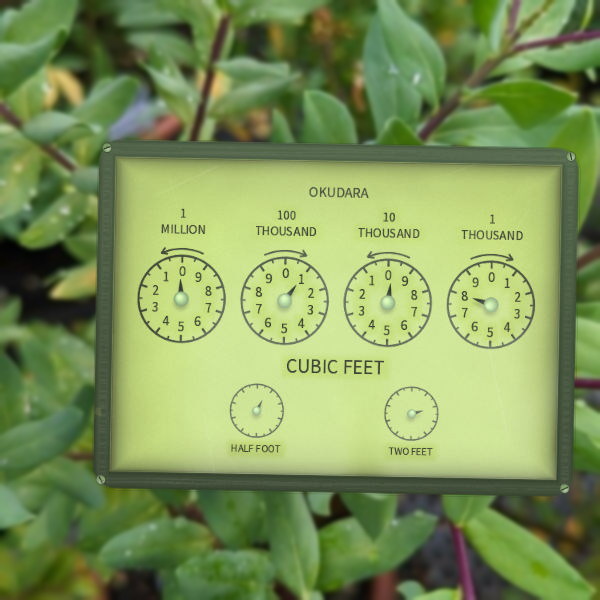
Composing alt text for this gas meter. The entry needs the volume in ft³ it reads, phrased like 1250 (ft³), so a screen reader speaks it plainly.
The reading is 9800 (ft³)
